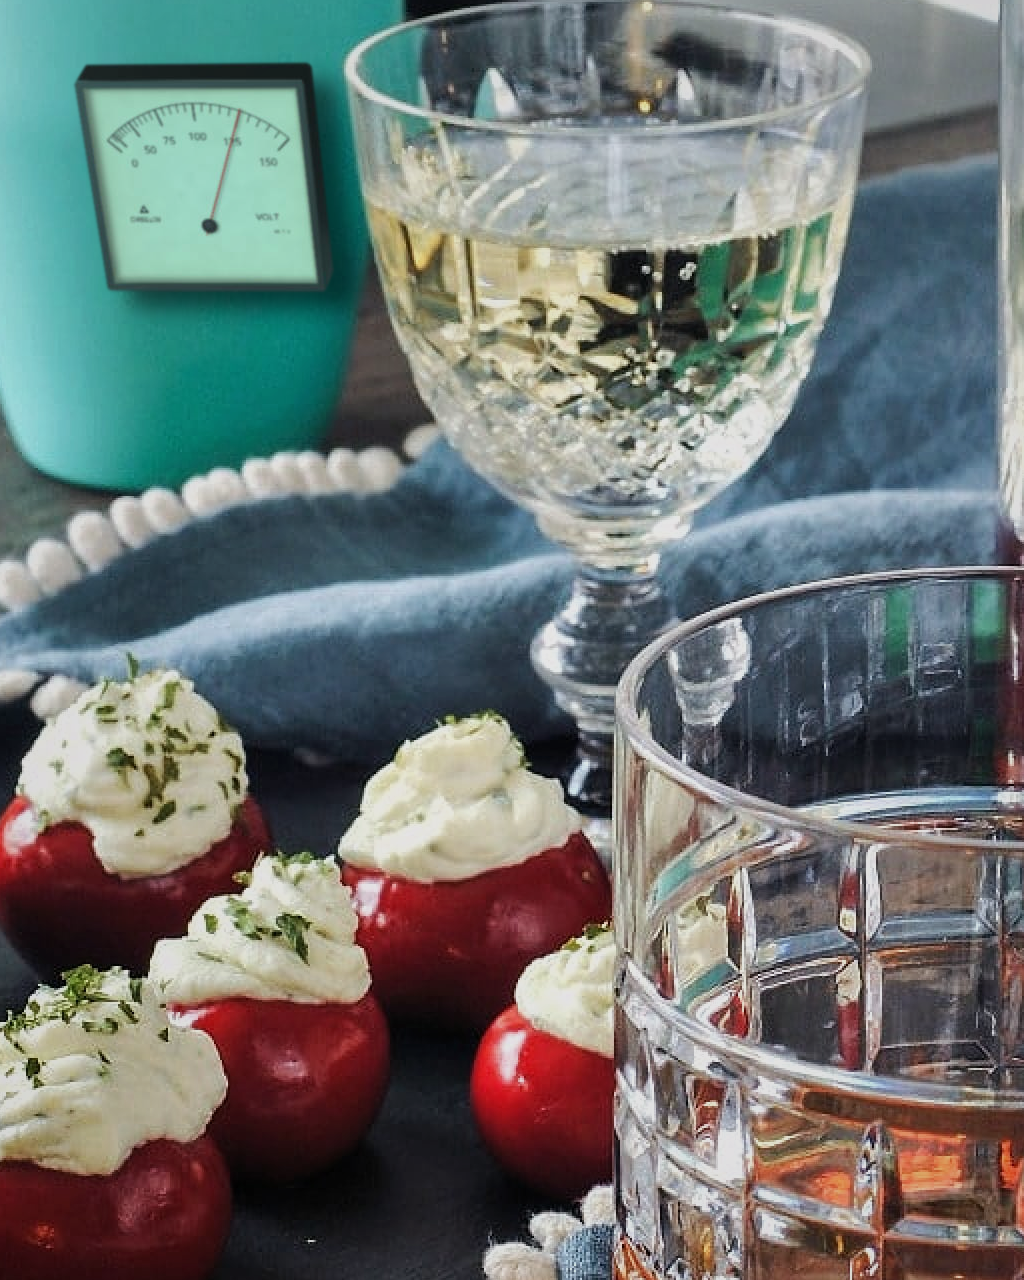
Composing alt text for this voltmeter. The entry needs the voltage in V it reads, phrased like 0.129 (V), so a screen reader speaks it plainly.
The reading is 125 (V)
